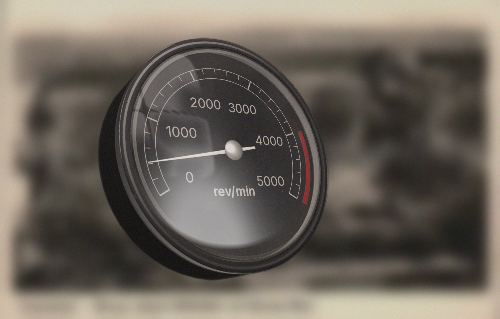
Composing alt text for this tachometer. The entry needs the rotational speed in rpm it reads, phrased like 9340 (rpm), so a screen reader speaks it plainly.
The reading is 400 (rpm)
